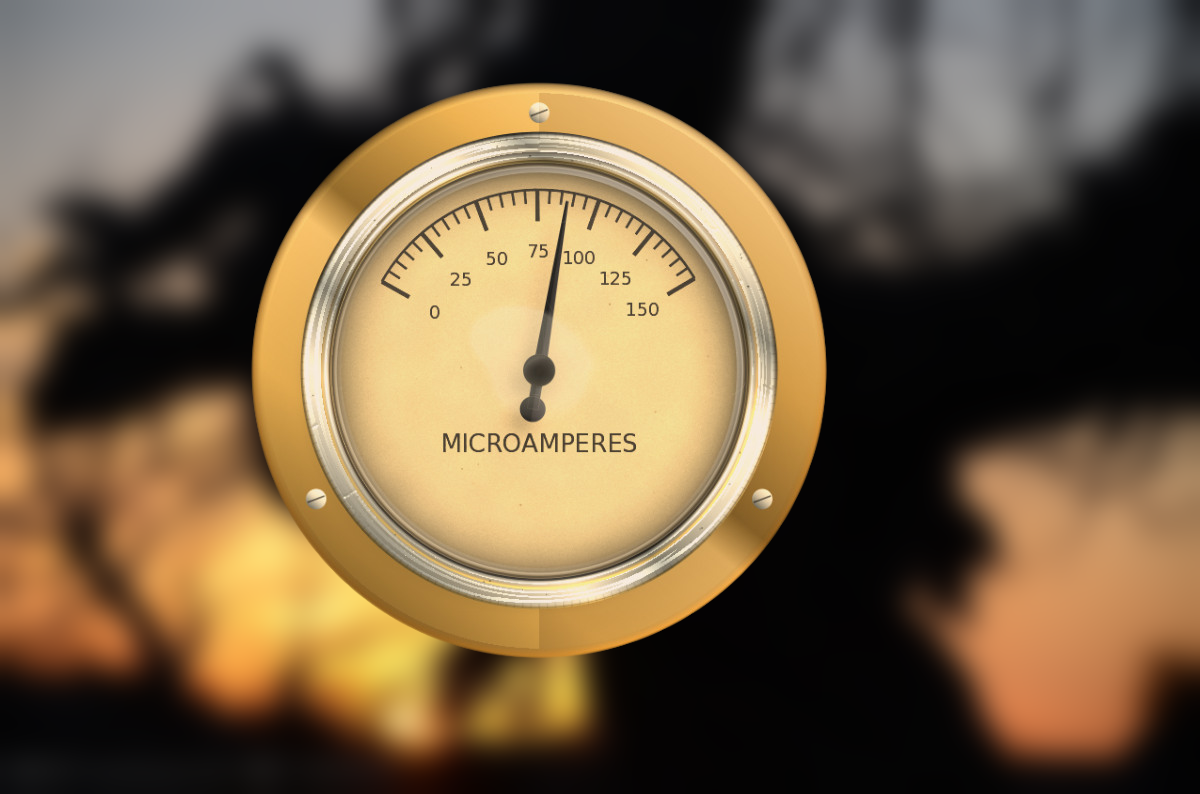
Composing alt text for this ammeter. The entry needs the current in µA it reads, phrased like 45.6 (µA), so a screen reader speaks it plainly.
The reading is 87.5 (µA)
